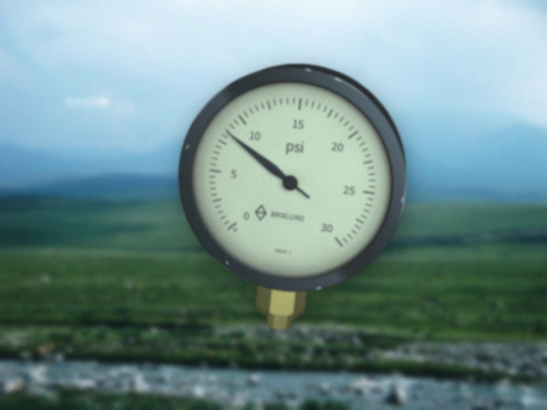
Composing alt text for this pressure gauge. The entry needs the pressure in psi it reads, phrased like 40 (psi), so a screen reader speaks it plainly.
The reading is 8.5 (psi)
